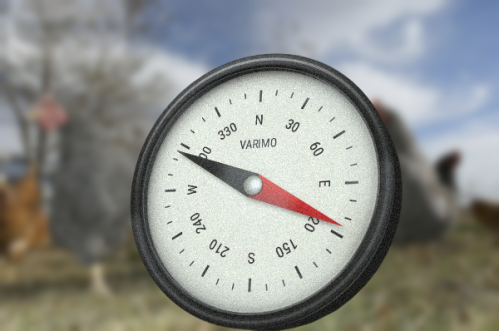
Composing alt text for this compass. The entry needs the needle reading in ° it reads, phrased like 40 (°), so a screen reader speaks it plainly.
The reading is 115 (°)
